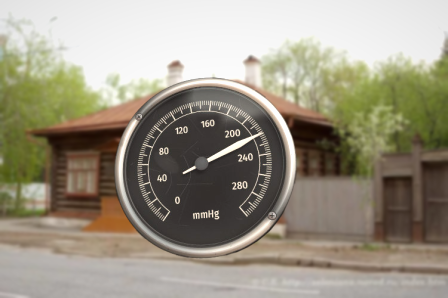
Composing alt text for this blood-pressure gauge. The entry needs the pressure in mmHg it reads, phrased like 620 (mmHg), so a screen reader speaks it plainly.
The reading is 220 (mmHg)
